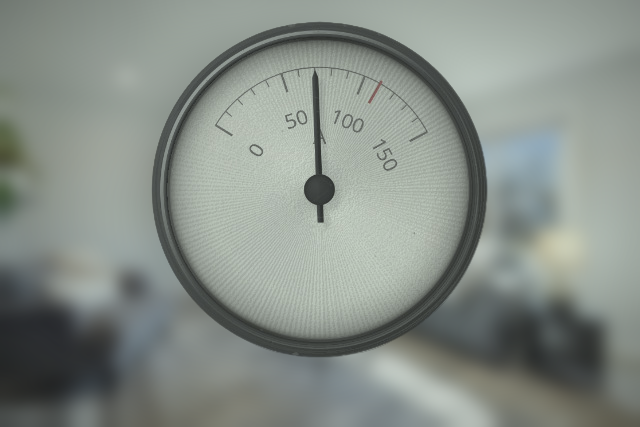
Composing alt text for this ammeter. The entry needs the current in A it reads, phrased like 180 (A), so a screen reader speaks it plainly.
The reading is 70 (A)
